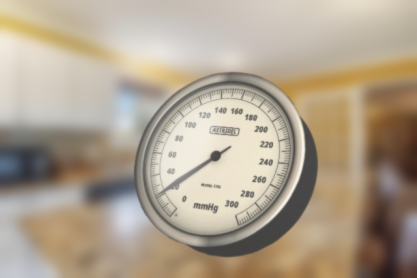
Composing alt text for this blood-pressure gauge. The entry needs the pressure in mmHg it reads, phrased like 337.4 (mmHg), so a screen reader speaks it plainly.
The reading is 20 (mmHg)
